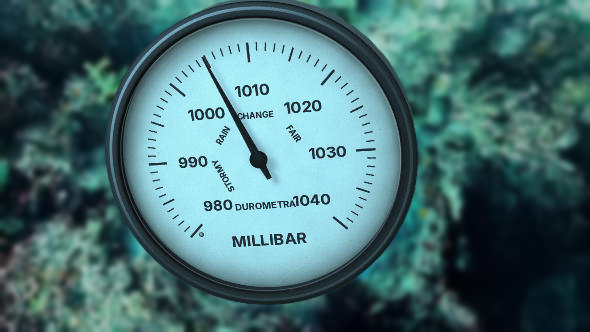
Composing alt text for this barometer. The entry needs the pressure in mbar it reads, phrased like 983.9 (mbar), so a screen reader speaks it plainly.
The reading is 1005 (mbar)
